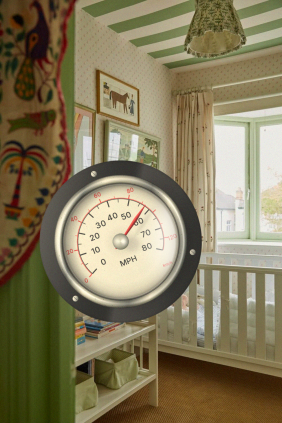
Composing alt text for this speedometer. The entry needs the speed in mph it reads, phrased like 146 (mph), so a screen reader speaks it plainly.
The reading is 57.5 (mph)
